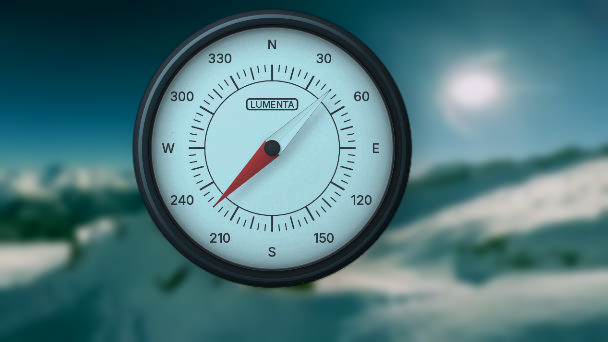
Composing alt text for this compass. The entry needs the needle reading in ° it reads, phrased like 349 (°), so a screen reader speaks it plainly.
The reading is 225 (°)
